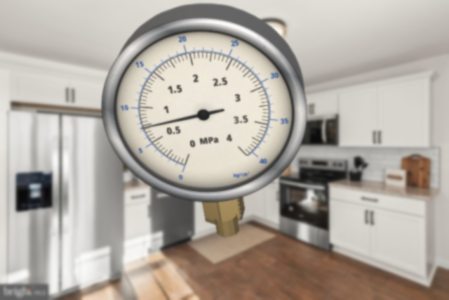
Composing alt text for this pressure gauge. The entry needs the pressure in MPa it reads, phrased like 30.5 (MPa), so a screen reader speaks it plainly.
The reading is 0.75 (MPa)
